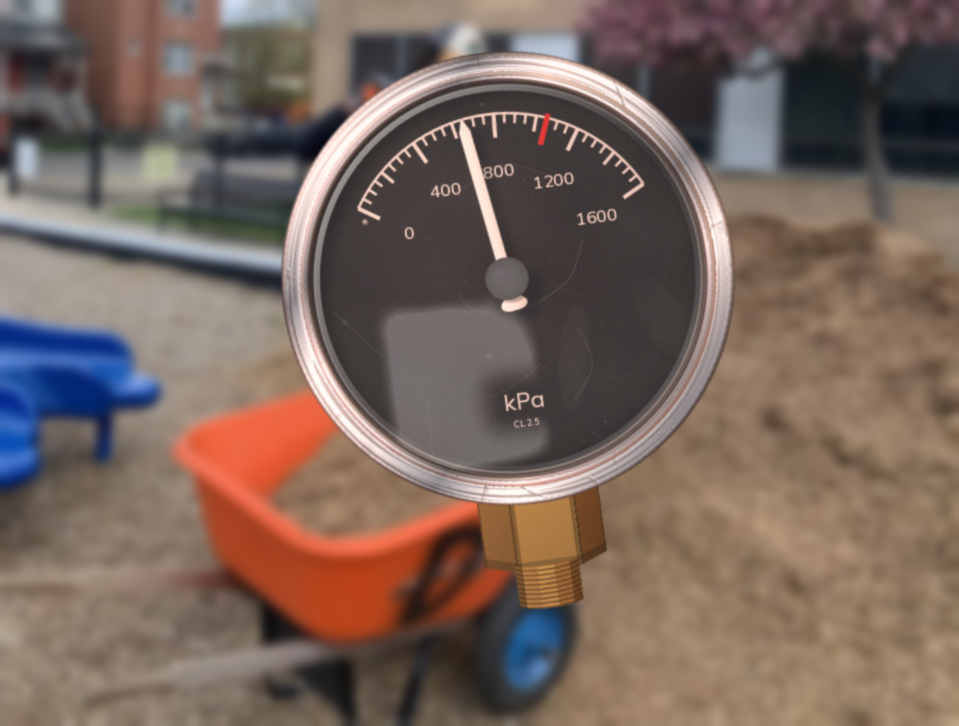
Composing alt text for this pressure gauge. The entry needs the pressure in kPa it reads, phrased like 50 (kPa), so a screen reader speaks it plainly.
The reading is 650 (kPa)
